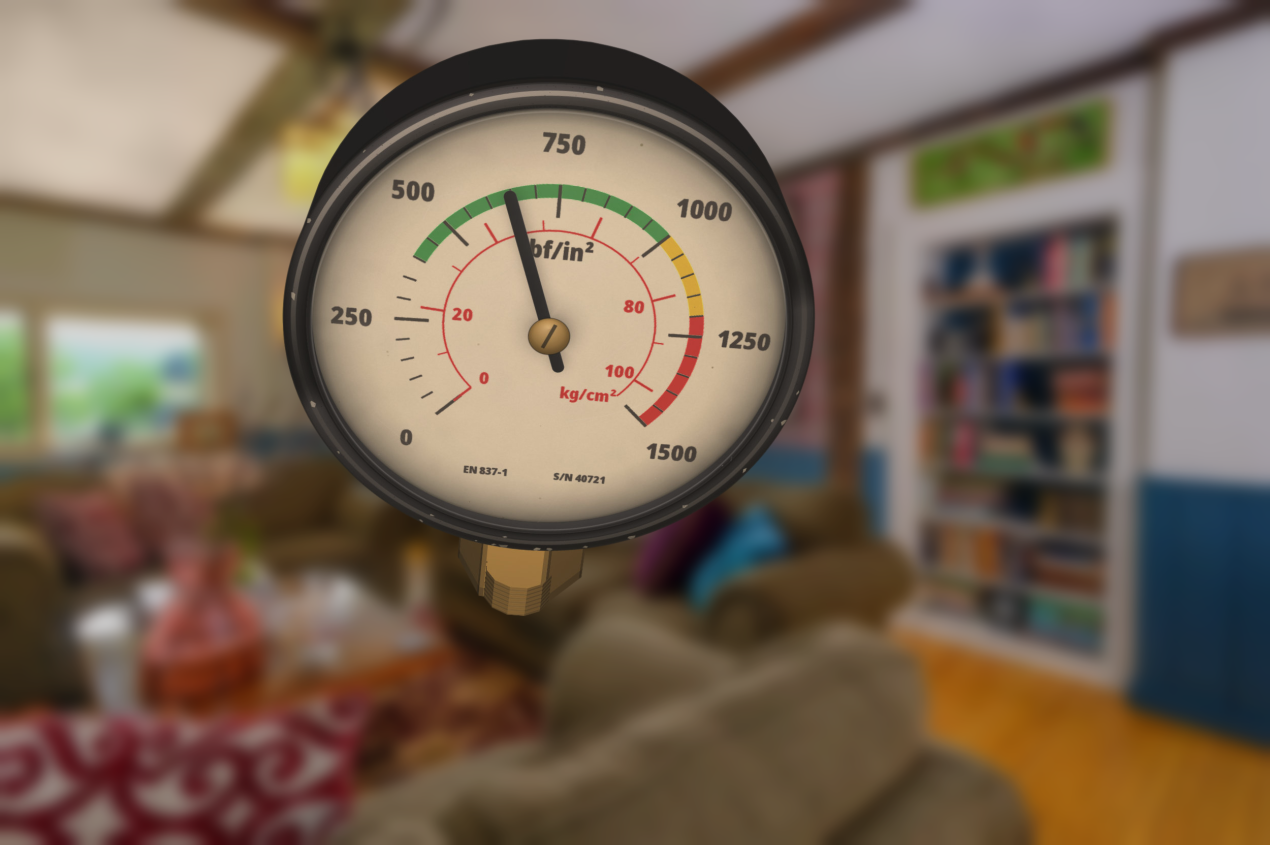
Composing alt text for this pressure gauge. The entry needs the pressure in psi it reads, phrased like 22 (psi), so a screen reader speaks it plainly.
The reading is 650 (psi)
